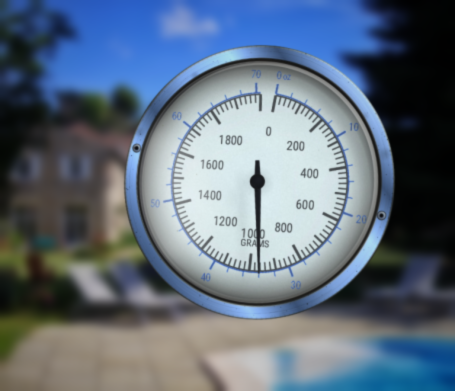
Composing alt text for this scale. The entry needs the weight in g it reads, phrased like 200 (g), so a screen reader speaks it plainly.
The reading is 960 (g)
